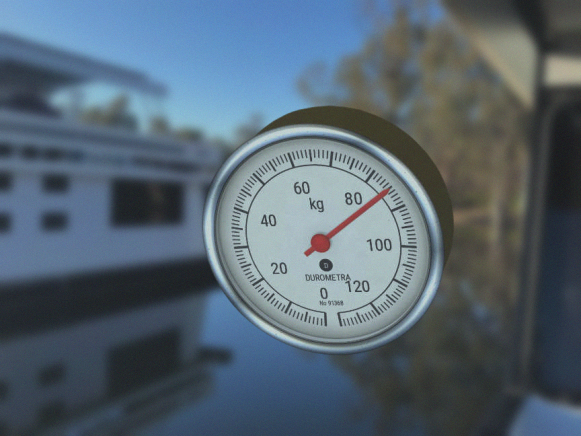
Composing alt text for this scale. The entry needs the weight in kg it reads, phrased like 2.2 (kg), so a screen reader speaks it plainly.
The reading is 85 (kg)
